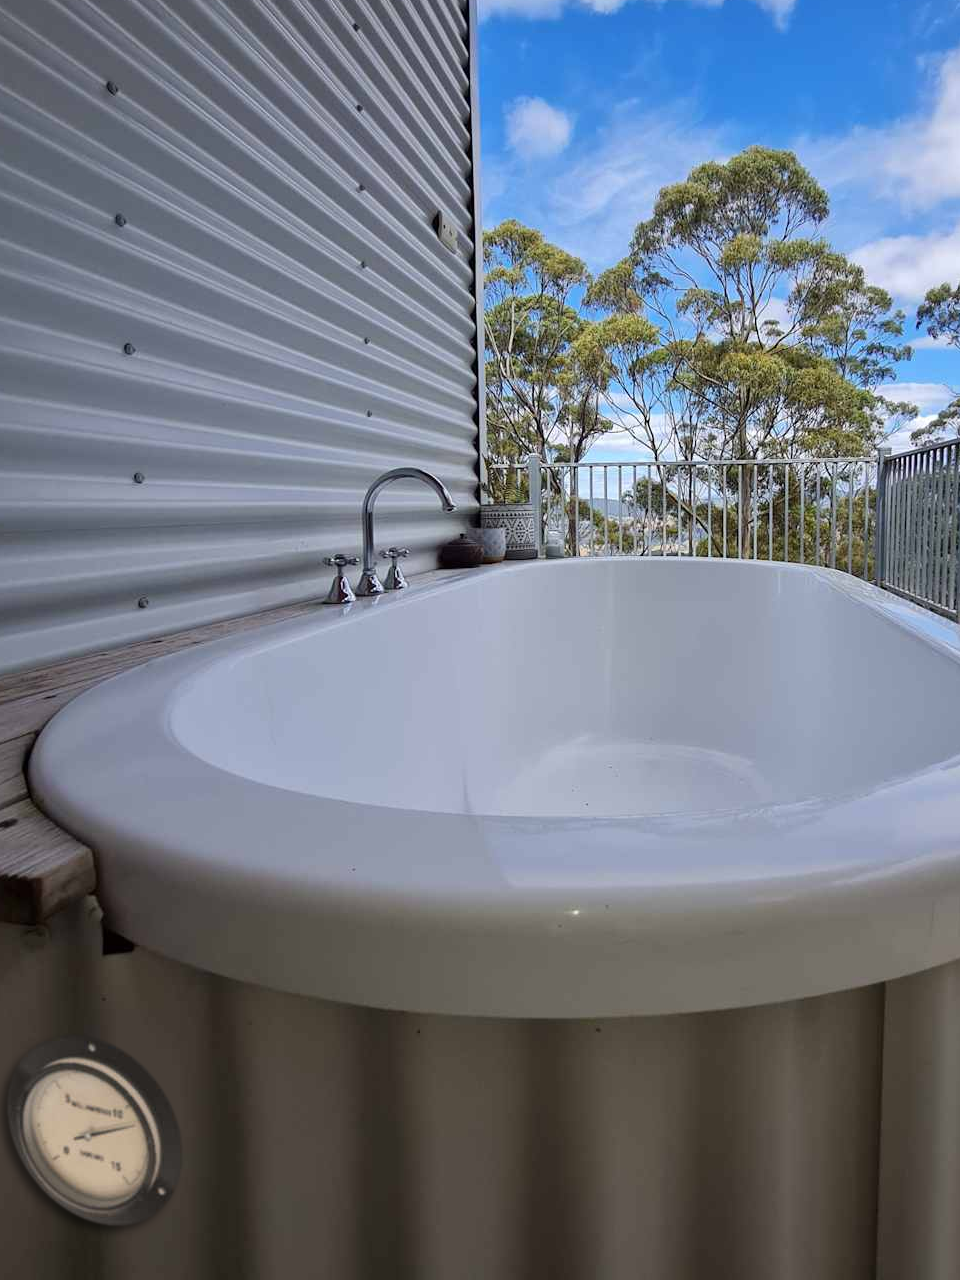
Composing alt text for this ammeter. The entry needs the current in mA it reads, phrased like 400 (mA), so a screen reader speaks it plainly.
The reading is 11 (mA)
